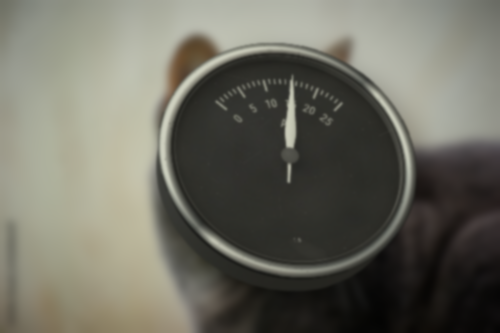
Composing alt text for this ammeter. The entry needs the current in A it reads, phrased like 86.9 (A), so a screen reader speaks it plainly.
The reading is 15 (A)
